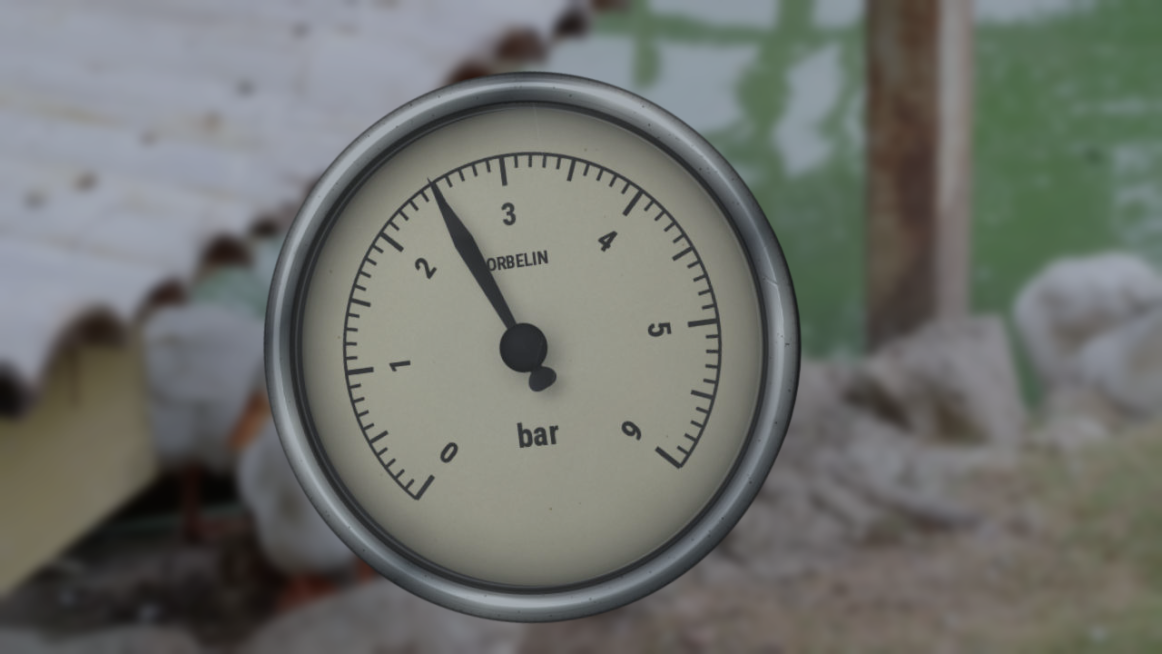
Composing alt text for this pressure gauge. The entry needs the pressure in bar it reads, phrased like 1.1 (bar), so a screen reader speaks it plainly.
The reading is 2.5 (bar)
